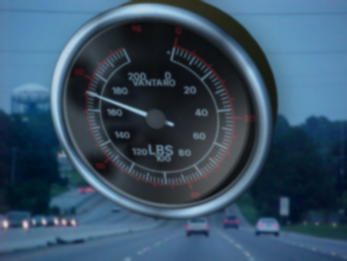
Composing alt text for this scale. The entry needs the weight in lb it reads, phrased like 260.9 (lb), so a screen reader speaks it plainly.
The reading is 170 (lb)
